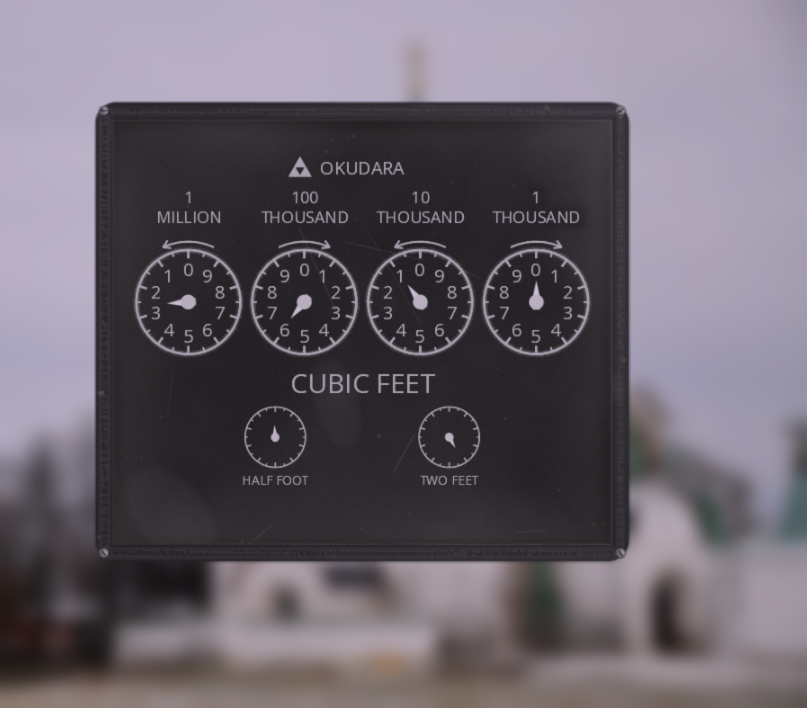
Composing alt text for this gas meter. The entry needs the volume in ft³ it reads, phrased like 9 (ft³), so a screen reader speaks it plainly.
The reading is 261000 (ft³)
